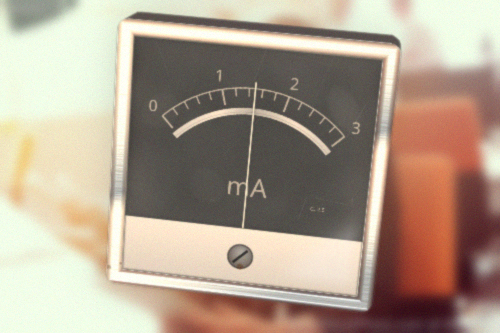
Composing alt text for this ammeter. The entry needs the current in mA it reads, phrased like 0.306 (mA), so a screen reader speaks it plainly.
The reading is 1.5 (mA)
